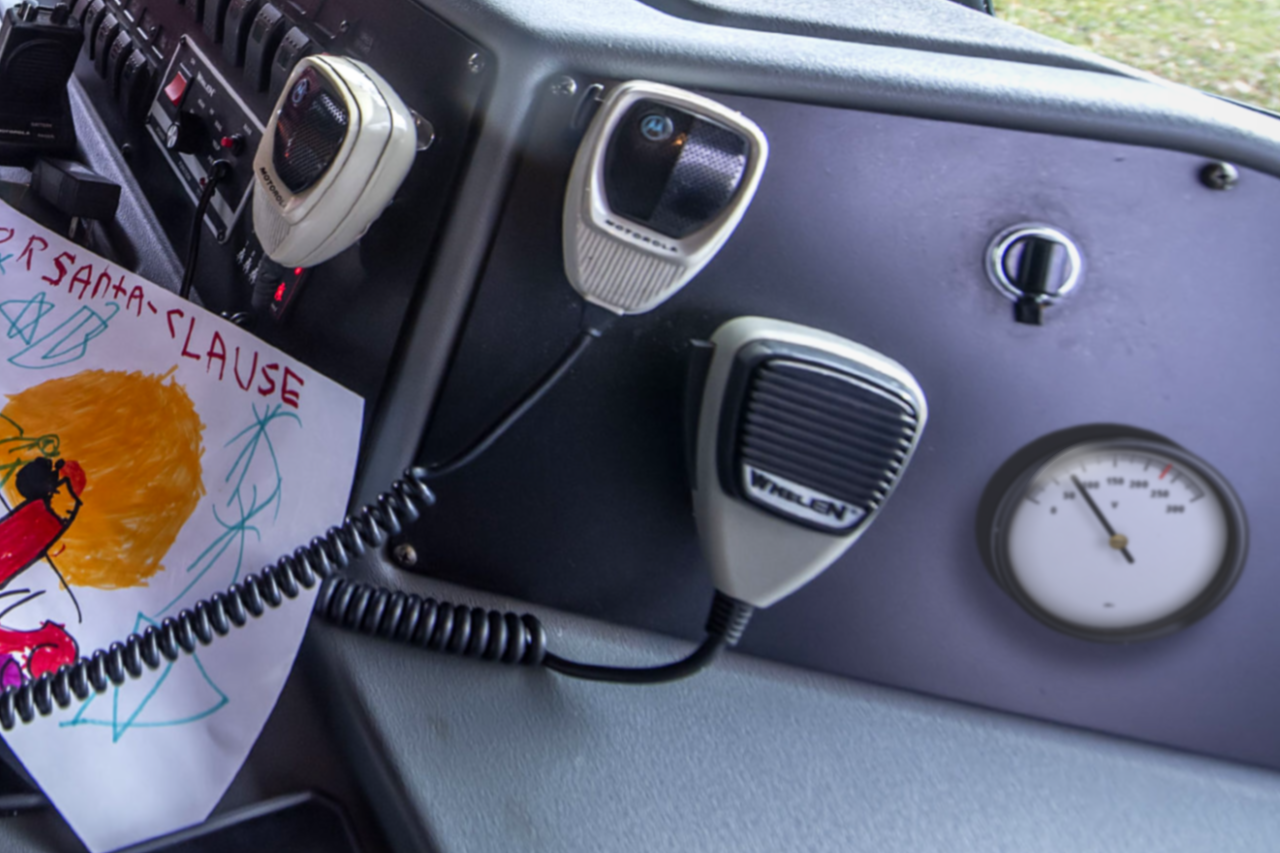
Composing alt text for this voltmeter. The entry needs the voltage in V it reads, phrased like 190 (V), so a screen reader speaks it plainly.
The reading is 75 (V)
